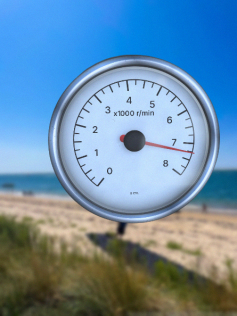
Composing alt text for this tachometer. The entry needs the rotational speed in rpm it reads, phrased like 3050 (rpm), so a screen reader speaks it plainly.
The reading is 7250 (rpm)
